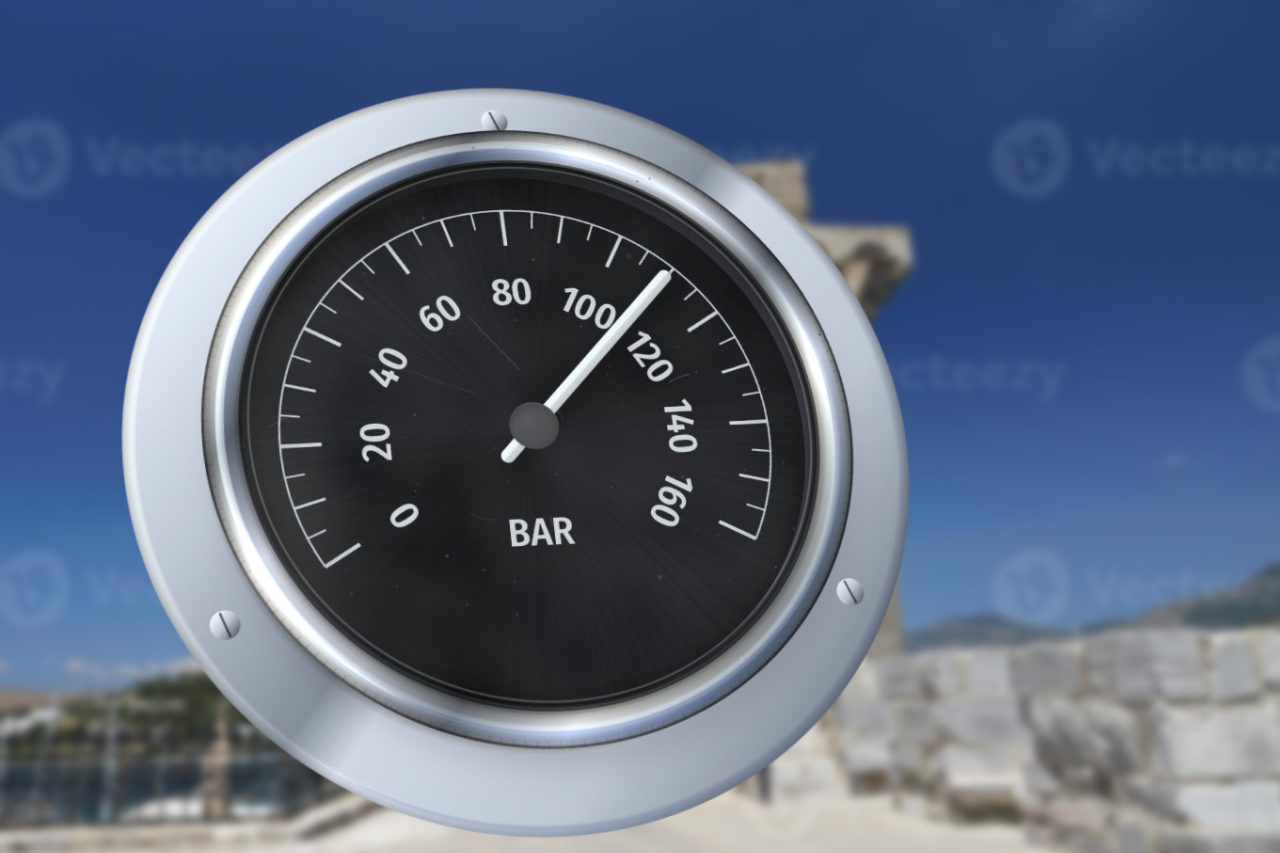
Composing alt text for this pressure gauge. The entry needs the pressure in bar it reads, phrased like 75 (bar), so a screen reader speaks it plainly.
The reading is 110 (bar)
